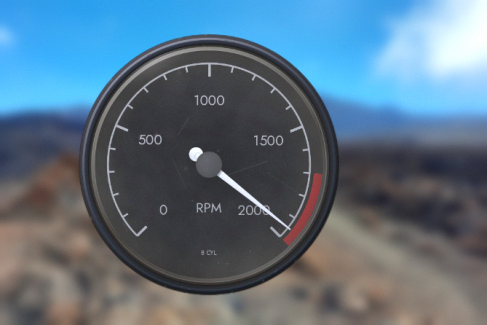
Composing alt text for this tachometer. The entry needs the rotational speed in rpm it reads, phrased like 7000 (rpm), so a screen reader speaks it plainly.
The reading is 1950 (rpm)
